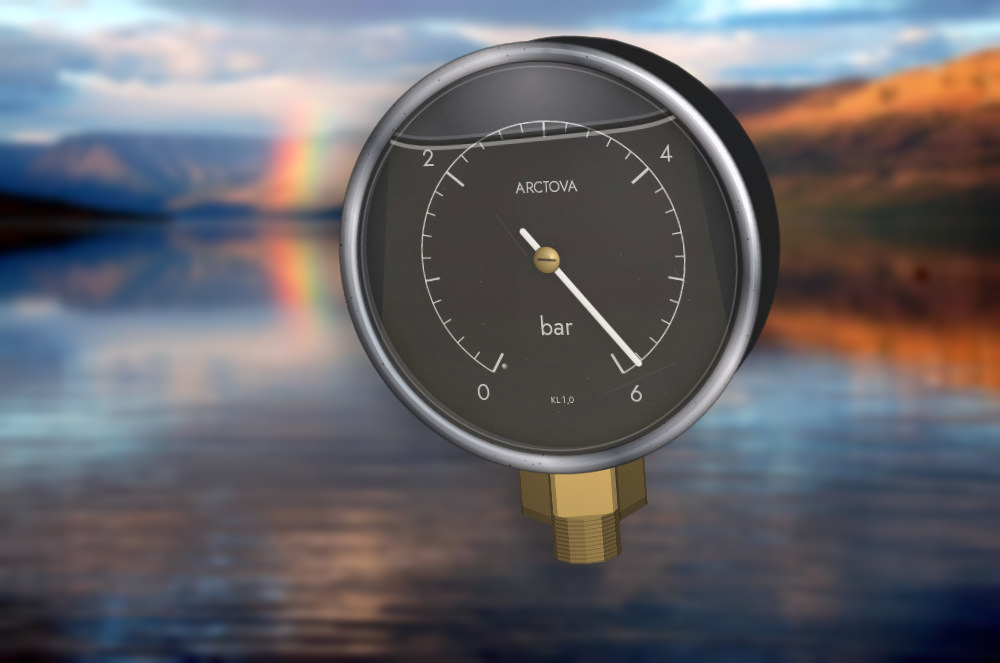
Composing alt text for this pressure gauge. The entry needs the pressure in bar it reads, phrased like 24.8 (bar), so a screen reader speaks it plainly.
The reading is 5.8 (bar)
